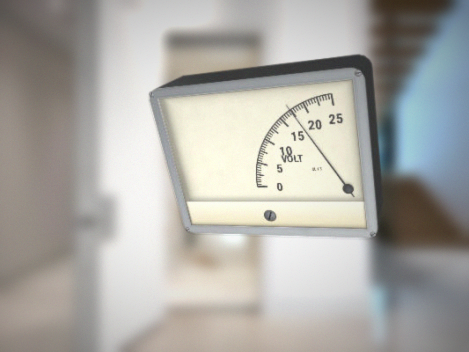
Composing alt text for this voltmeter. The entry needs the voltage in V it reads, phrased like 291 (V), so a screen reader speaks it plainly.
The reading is 17.5 (V)
